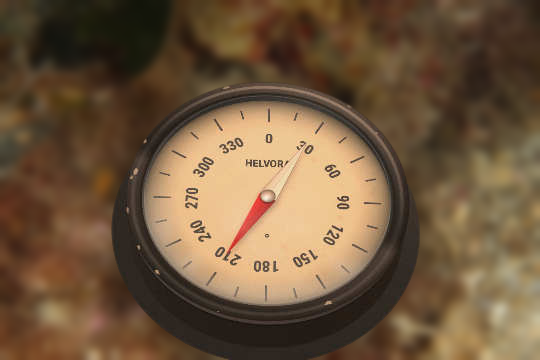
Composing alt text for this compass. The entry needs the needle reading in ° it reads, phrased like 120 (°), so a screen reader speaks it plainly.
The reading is 210 (°)
